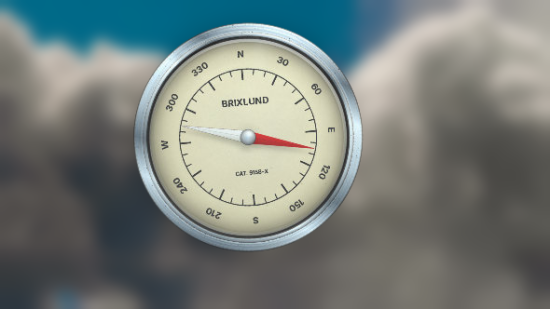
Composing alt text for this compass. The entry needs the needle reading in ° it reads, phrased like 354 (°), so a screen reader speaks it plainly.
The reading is 105 (°)
